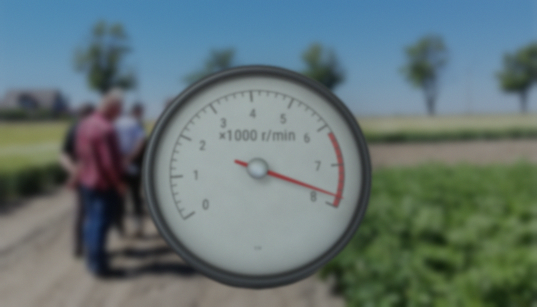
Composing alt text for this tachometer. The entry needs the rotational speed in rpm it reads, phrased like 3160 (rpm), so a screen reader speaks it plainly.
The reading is 7800 (rpm)
